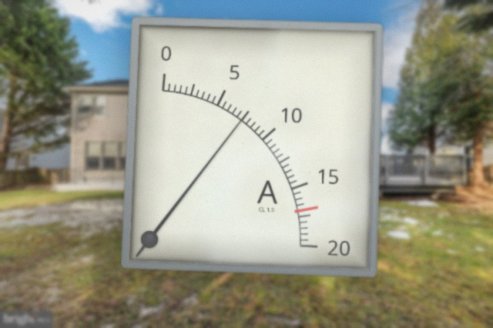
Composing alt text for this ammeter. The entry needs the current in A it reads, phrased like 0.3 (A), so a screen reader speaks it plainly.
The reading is 7.5 (A)
